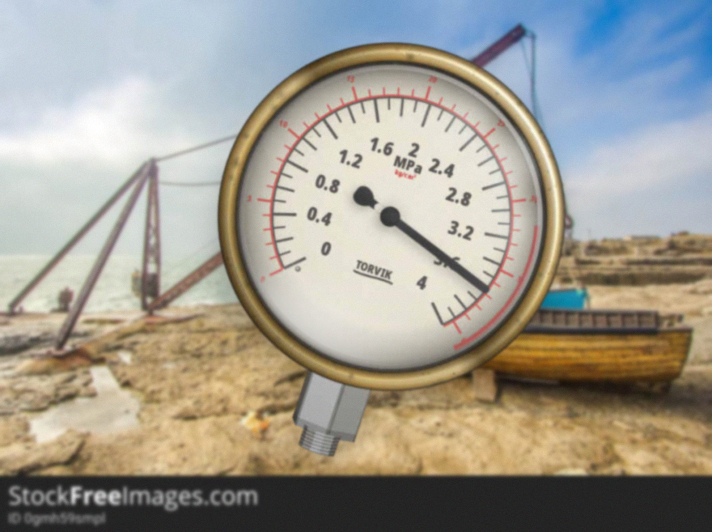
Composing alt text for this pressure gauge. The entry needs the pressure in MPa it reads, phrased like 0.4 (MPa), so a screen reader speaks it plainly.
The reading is 3.6 (MPa)
